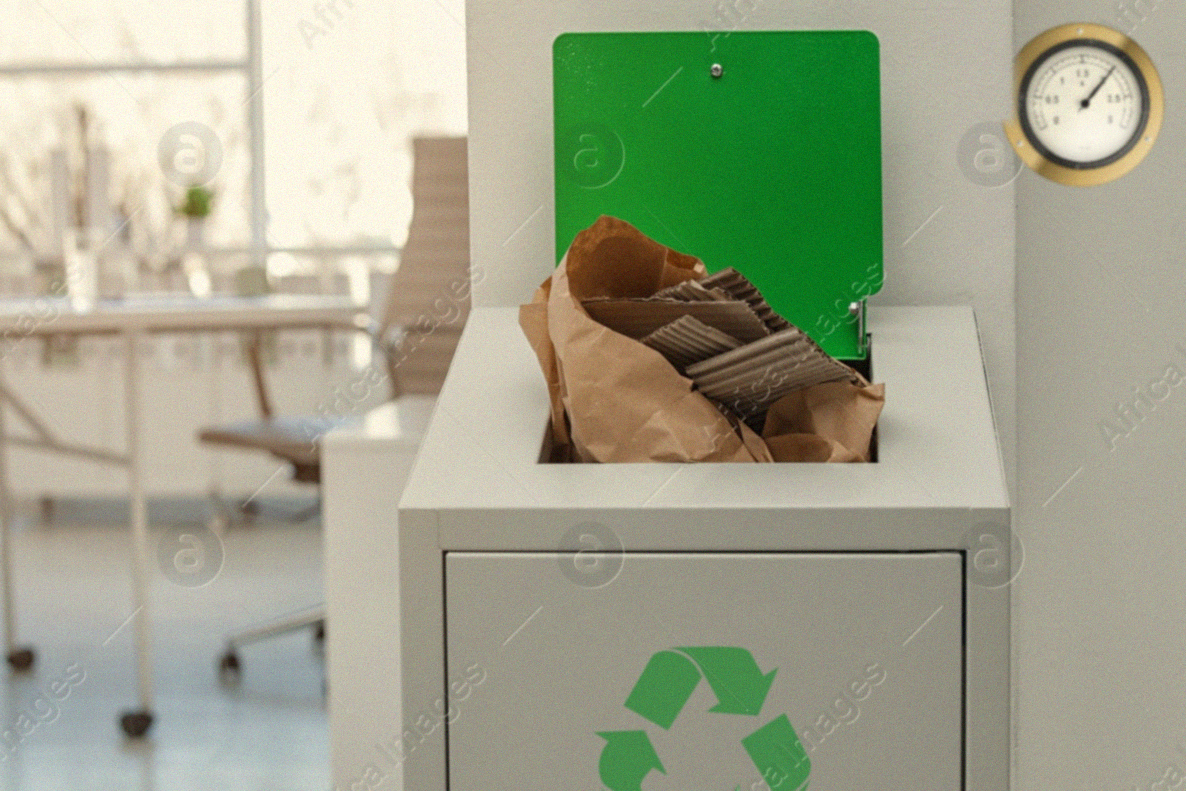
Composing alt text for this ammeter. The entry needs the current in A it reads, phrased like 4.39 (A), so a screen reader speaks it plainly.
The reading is 2 (A)
